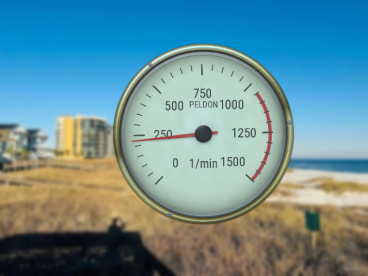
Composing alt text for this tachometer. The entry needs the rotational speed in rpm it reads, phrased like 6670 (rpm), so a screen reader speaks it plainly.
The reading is 225 (rpm)
